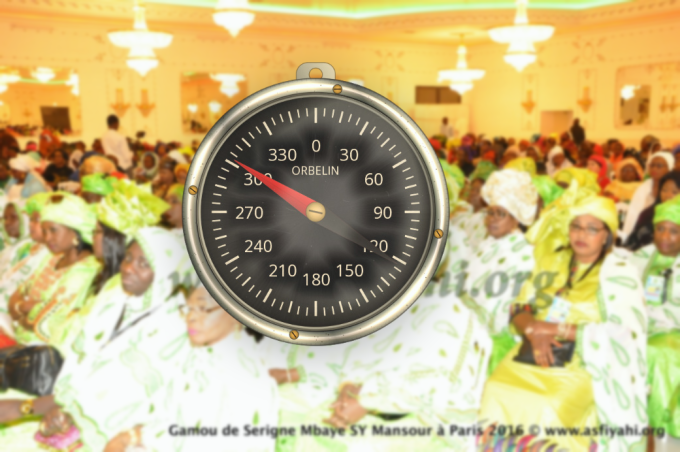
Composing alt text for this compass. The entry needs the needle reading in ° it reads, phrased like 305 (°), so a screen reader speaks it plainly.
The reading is 302.5 (°)
